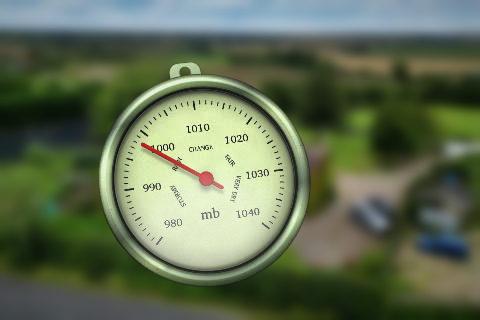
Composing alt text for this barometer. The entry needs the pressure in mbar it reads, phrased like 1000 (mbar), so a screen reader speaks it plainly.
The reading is 998 (mbar)
